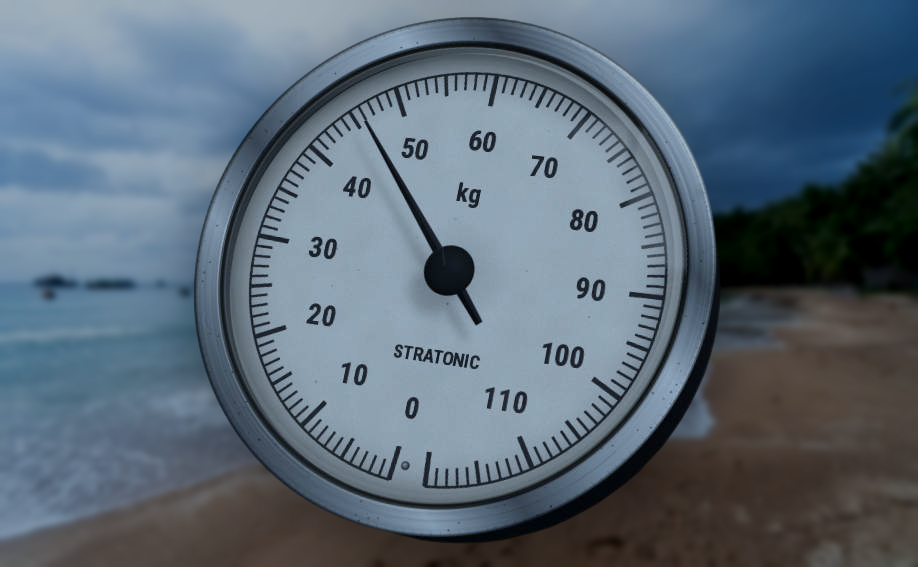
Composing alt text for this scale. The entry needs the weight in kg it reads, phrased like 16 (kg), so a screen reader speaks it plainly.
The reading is 46 (kg)
